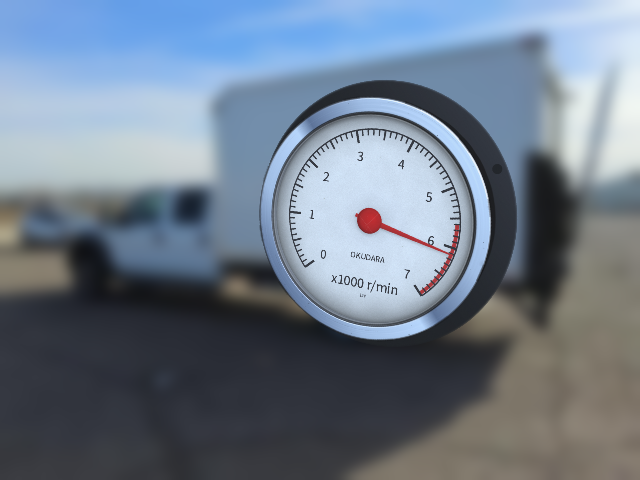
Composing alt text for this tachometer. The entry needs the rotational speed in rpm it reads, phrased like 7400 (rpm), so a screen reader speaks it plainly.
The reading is 6100 (rpm)
